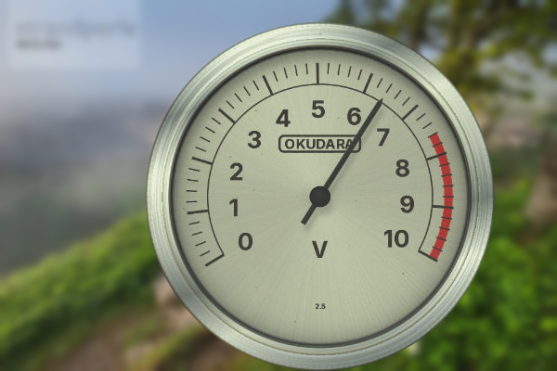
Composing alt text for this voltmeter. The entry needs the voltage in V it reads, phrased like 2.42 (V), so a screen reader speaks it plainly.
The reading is 6.4 (V)
